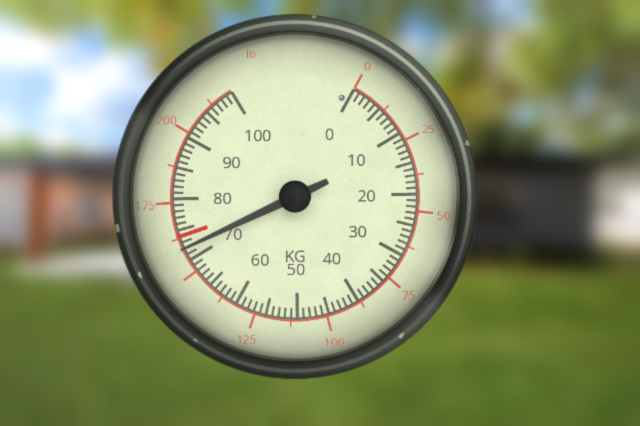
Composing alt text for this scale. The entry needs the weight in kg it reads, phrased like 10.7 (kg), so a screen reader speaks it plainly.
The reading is 72 (kg)
